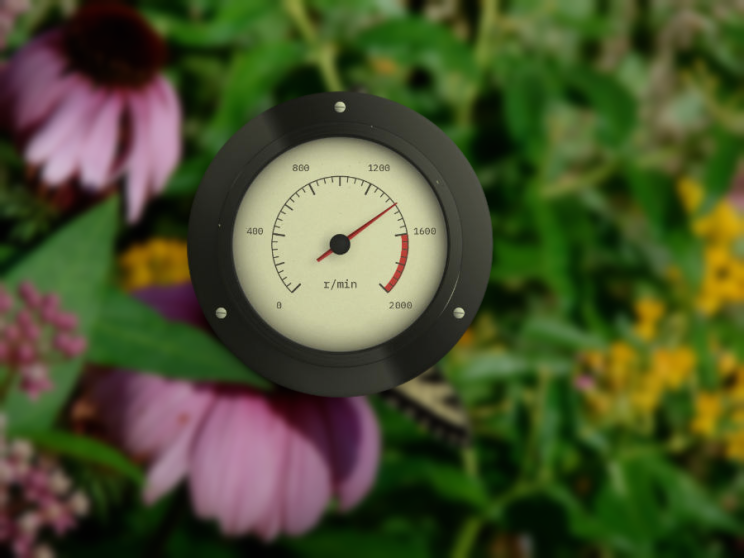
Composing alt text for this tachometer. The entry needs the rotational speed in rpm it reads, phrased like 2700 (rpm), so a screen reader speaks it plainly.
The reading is 1400 (rpm)
